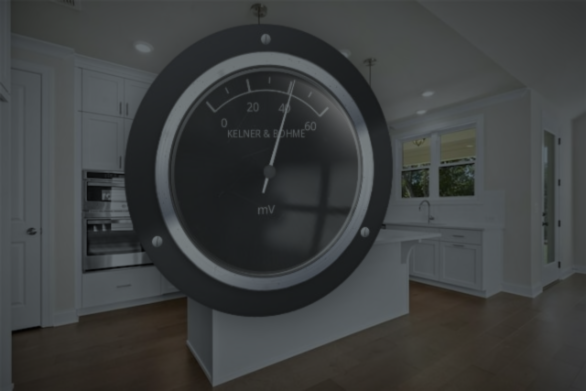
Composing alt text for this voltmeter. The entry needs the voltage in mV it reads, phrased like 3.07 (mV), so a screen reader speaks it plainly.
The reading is 40 (mV)
